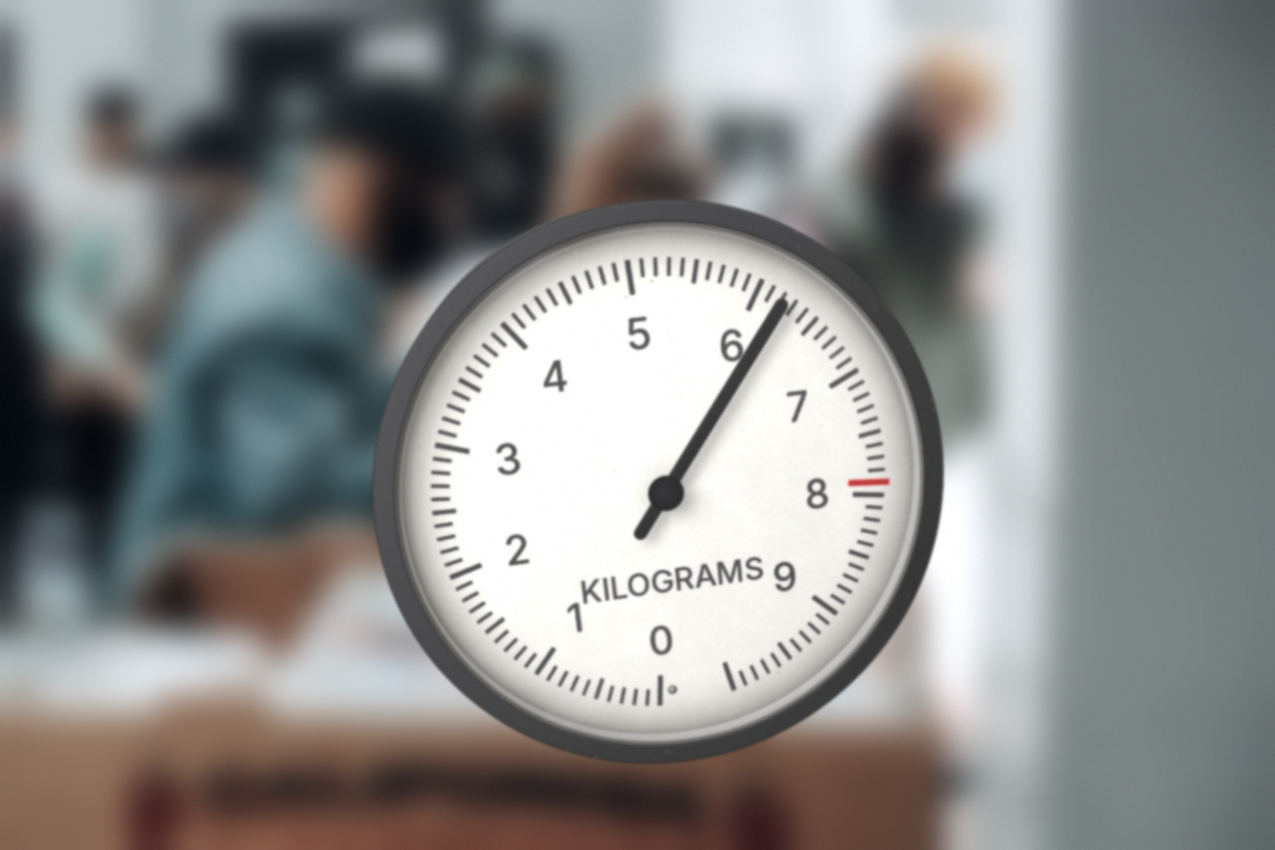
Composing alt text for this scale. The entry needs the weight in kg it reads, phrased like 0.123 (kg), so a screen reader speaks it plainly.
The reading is 6.2 (kg)
